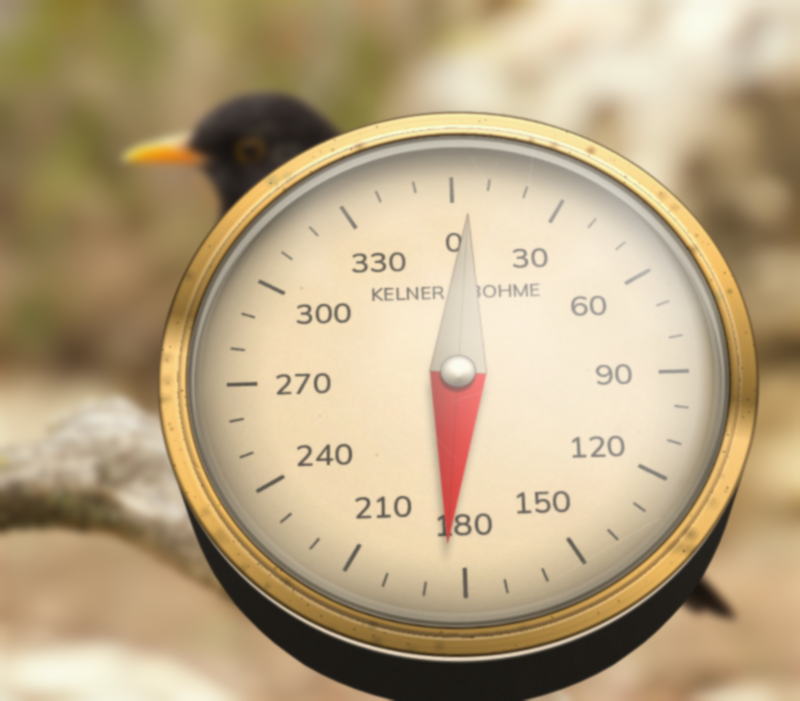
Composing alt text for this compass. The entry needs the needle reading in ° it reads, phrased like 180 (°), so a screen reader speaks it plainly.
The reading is 185 (°)
